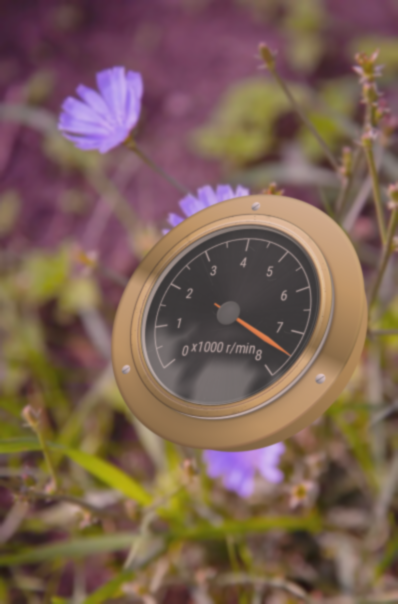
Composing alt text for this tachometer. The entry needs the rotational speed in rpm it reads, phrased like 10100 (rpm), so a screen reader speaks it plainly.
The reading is 7500 (rpm)
